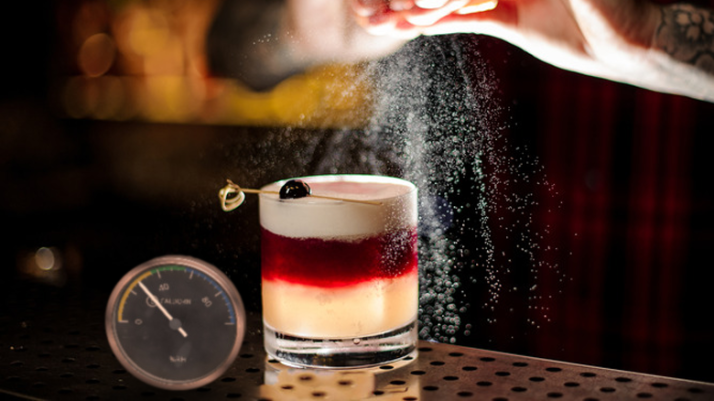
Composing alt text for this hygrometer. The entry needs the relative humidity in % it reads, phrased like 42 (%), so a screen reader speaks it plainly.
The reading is 28 (%)
